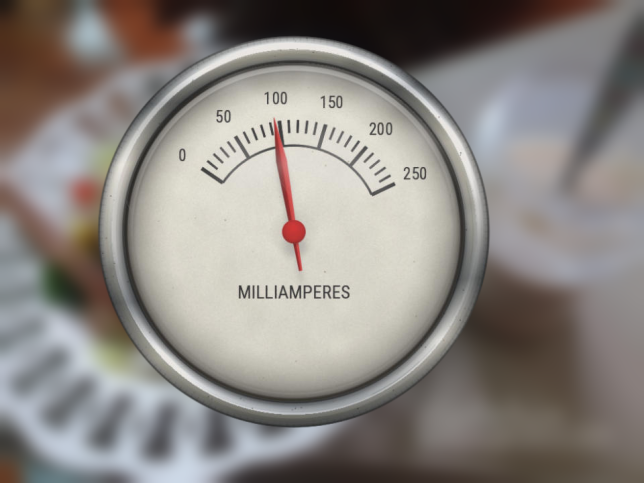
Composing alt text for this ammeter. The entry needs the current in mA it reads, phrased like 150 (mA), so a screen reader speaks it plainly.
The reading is 95 (mA)
